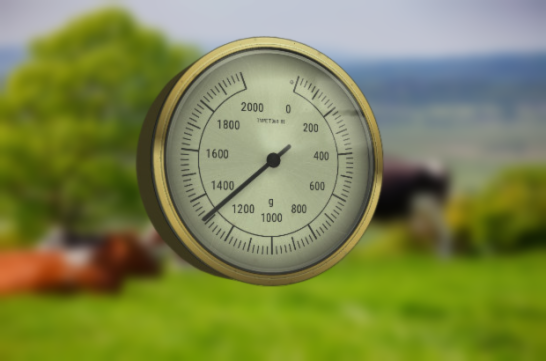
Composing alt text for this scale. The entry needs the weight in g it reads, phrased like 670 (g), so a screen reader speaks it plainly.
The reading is 1320 (g)
